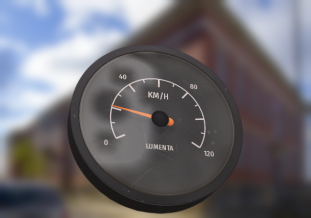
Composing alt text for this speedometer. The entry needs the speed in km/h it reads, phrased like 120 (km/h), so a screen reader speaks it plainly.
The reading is 20 (km/h)
